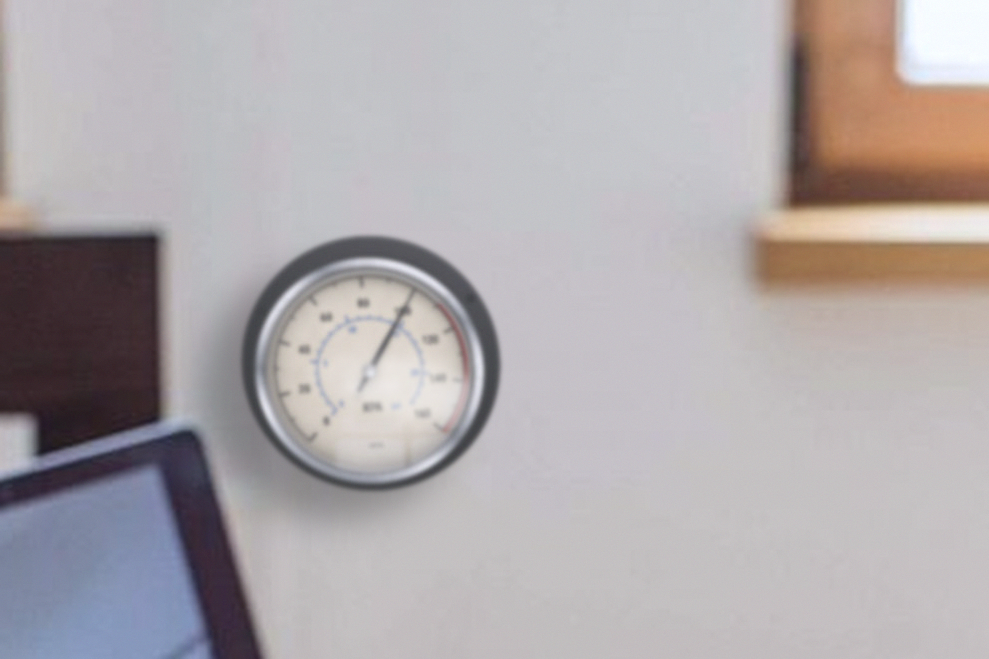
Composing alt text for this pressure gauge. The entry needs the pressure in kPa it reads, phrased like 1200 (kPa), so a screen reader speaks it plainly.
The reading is 100 (kPa)
